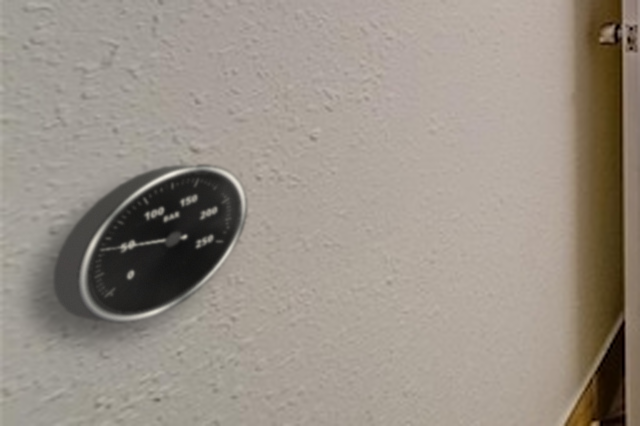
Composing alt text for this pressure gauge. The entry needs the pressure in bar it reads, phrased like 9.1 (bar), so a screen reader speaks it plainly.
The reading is 50 (bar)
